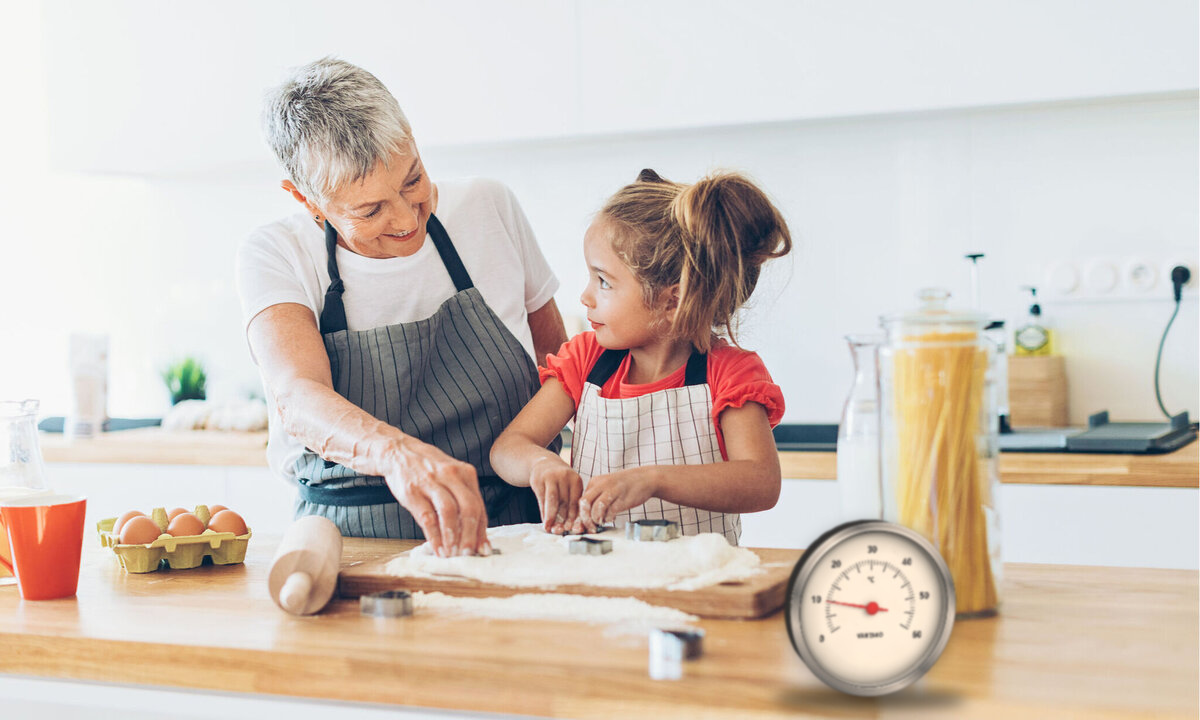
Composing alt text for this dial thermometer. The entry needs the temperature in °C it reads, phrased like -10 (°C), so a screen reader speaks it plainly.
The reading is 10 (°C)
